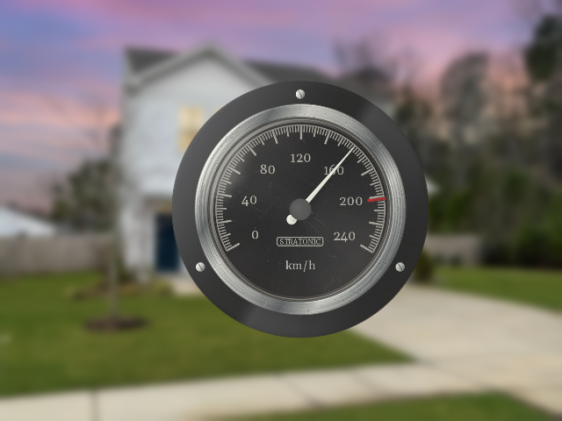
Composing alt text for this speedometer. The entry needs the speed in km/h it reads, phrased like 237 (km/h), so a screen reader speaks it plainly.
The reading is 160 (km/h)
